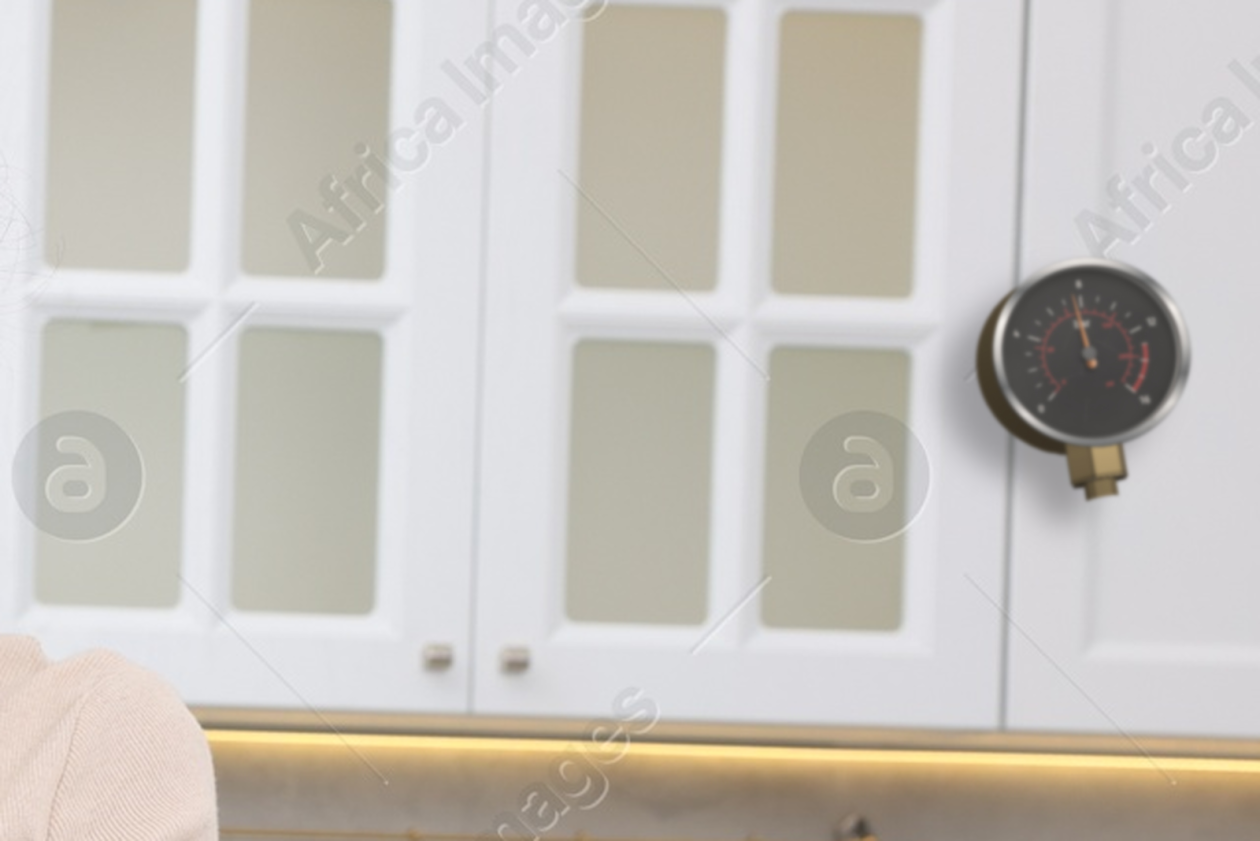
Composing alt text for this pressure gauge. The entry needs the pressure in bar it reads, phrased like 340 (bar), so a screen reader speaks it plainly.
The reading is 7.5 (bar)
